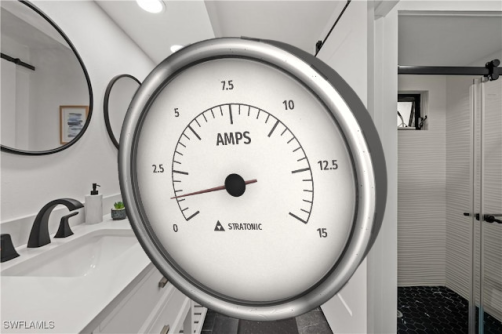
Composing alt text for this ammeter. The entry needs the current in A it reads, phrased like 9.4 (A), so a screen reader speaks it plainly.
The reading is 1.25 (A)
